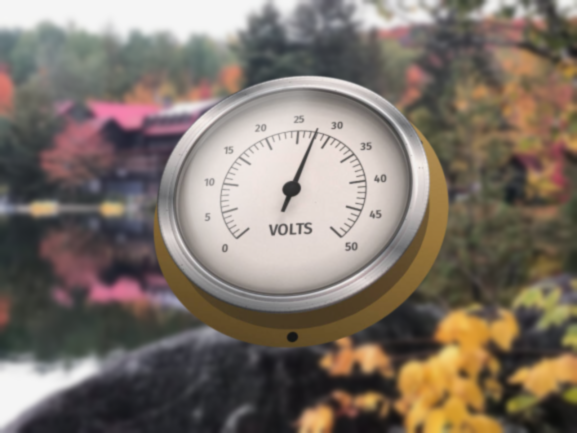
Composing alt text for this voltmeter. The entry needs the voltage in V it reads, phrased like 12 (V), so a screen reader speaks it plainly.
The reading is 28 (V)
